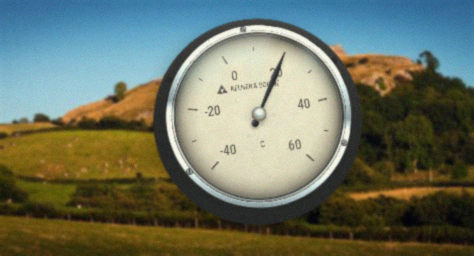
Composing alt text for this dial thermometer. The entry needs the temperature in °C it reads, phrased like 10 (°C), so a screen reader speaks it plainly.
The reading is 20 (°C)
